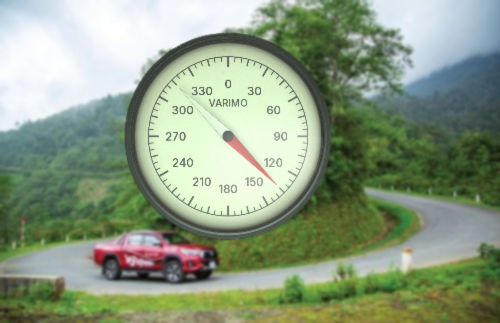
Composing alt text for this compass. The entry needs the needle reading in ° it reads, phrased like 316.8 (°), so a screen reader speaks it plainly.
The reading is 135 (°)
